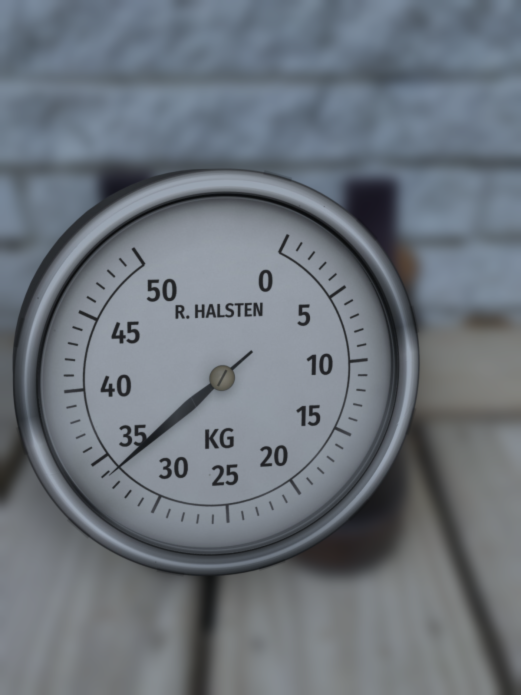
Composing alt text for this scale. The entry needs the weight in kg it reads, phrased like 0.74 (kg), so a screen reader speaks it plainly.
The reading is 34 (kg)
